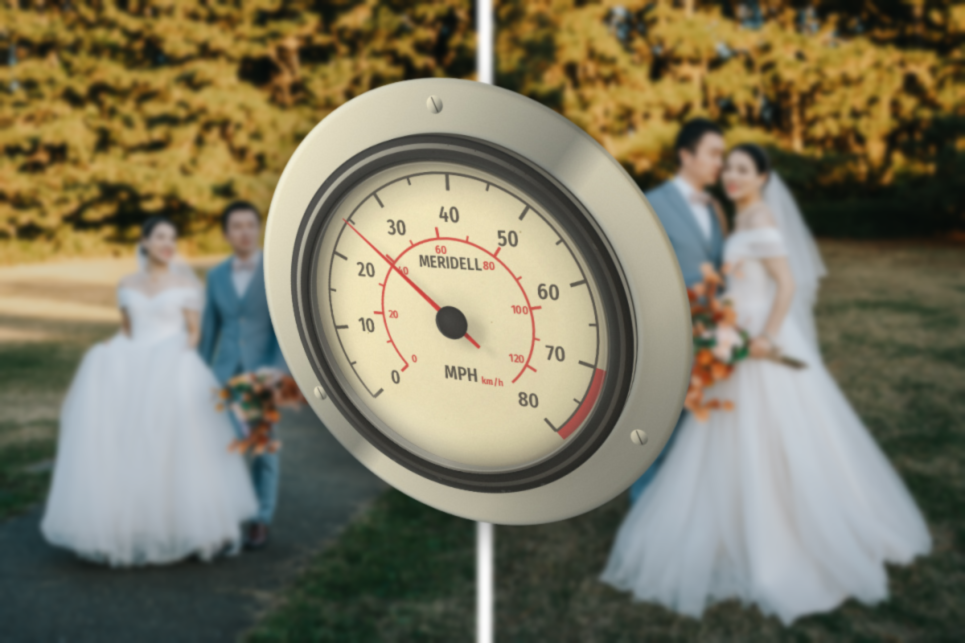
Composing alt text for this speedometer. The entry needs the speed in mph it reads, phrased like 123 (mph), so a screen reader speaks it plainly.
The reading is 25 (mph)
